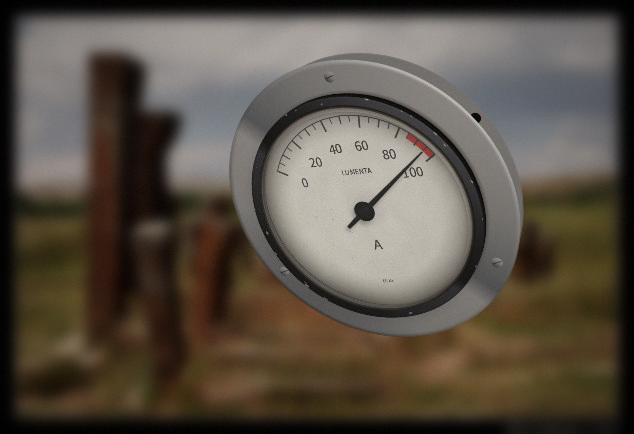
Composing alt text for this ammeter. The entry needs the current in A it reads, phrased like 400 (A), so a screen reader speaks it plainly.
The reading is 95 (A)
